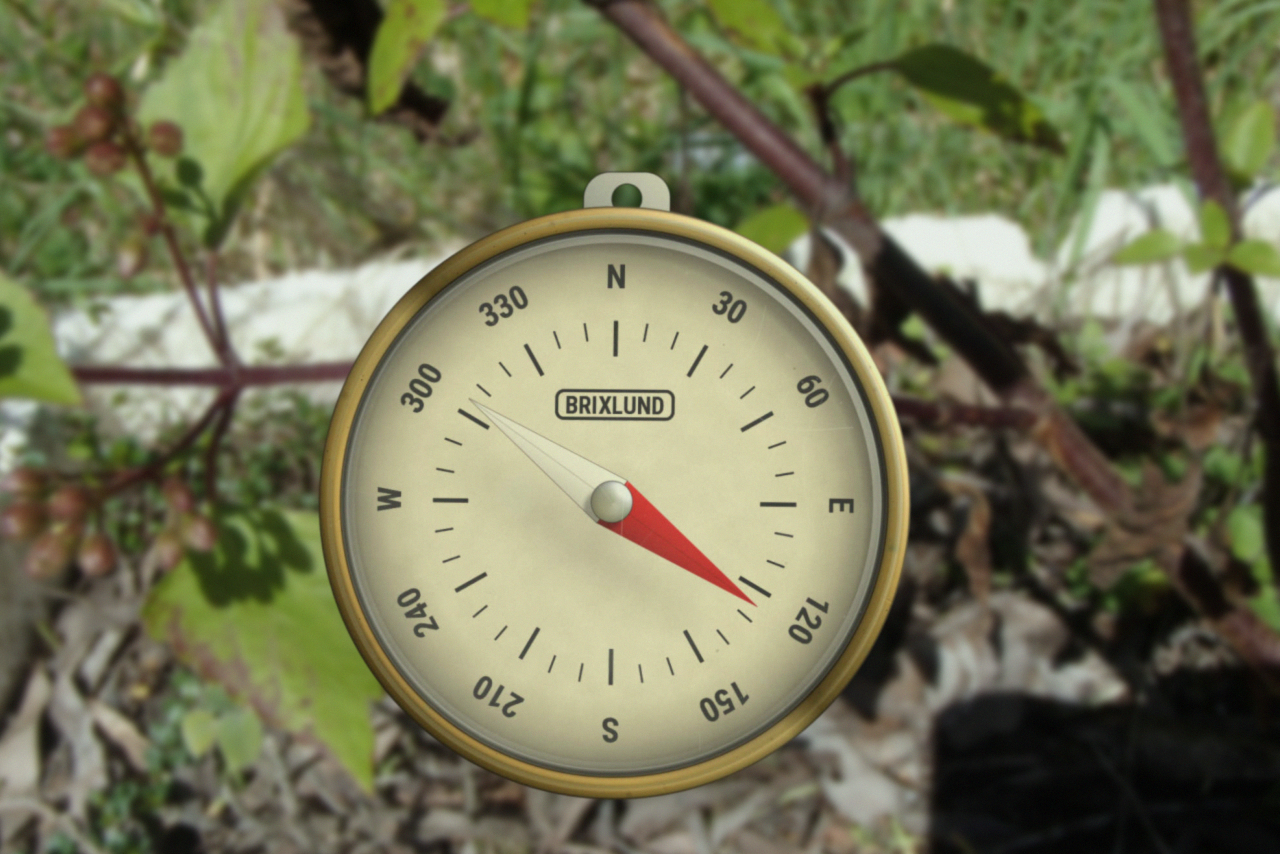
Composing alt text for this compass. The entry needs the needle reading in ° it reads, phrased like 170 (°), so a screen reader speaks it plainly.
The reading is 125 (°)
